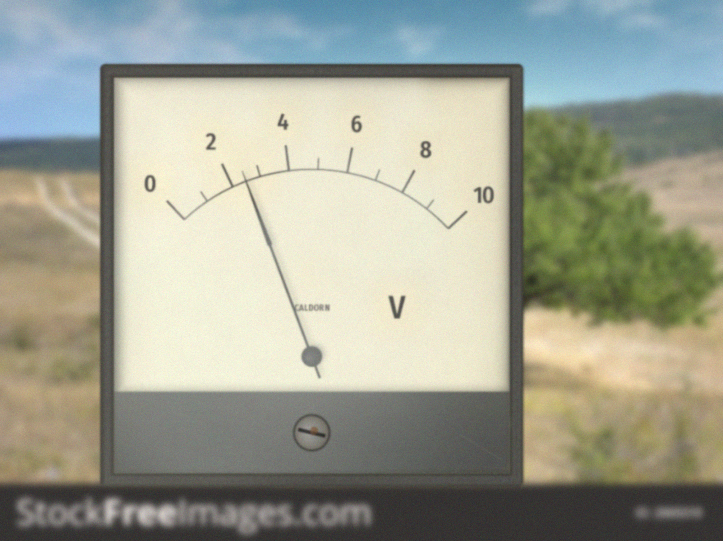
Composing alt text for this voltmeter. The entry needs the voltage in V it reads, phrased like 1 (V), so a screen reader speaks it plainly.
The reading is 2.5 (V)
